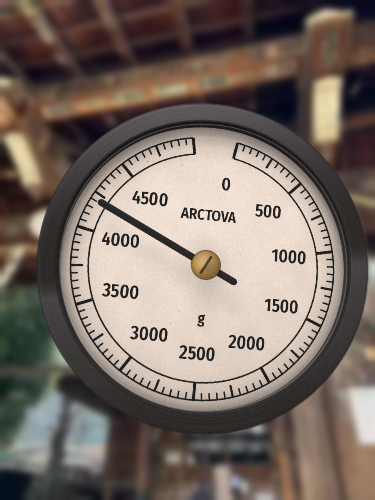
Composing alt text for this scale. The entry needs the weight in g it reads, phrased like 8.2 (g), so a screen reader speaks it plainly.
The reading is 4200 (g)
